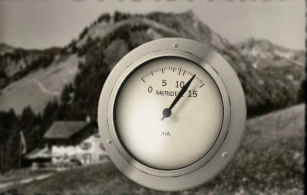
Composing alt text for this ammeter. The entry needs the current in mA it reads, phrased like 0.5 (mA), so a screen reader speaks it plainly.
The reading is 12.5 (mA)
